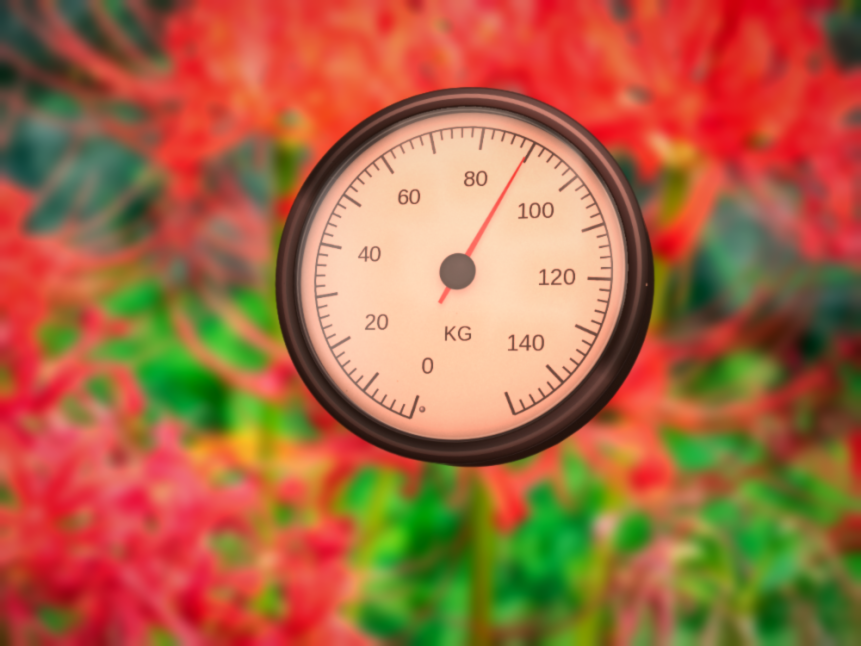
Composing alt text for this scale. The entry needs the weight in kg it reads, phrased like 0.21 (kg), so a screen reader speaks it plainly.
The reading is 90 (kg)
